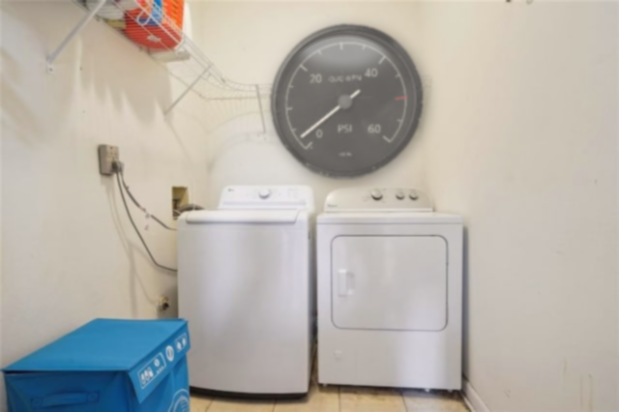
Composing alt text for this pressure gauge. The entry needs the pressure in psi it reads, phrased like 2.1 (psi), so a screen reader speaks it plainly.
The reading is 2.5 (psi)
